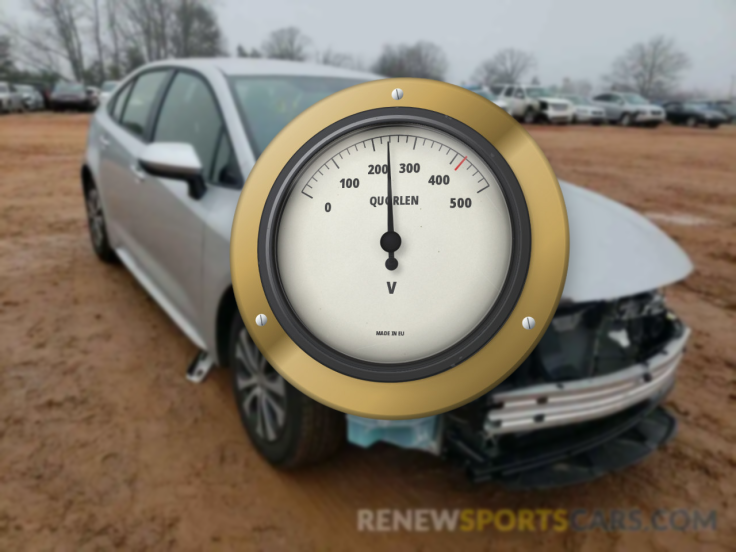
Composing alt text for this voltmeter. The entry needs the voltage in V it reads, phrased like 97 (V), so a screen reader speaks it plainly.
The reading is 240 (V)
